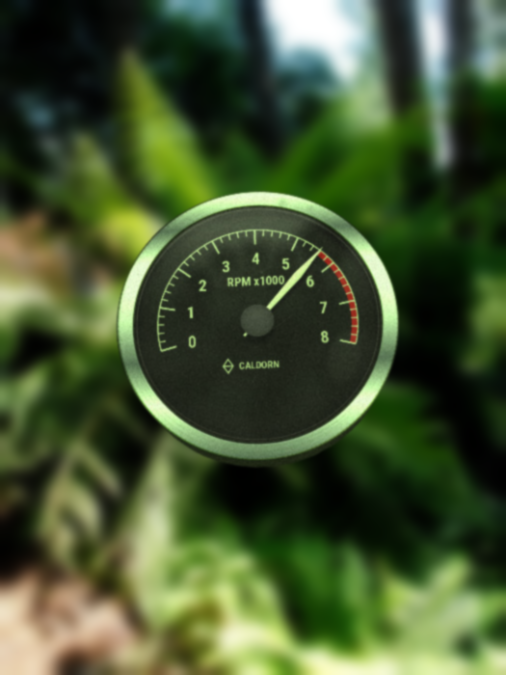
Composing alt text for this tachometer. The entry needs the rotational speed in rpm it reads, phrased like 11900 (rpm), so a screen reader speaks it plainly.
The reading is 5600 (rpm)
